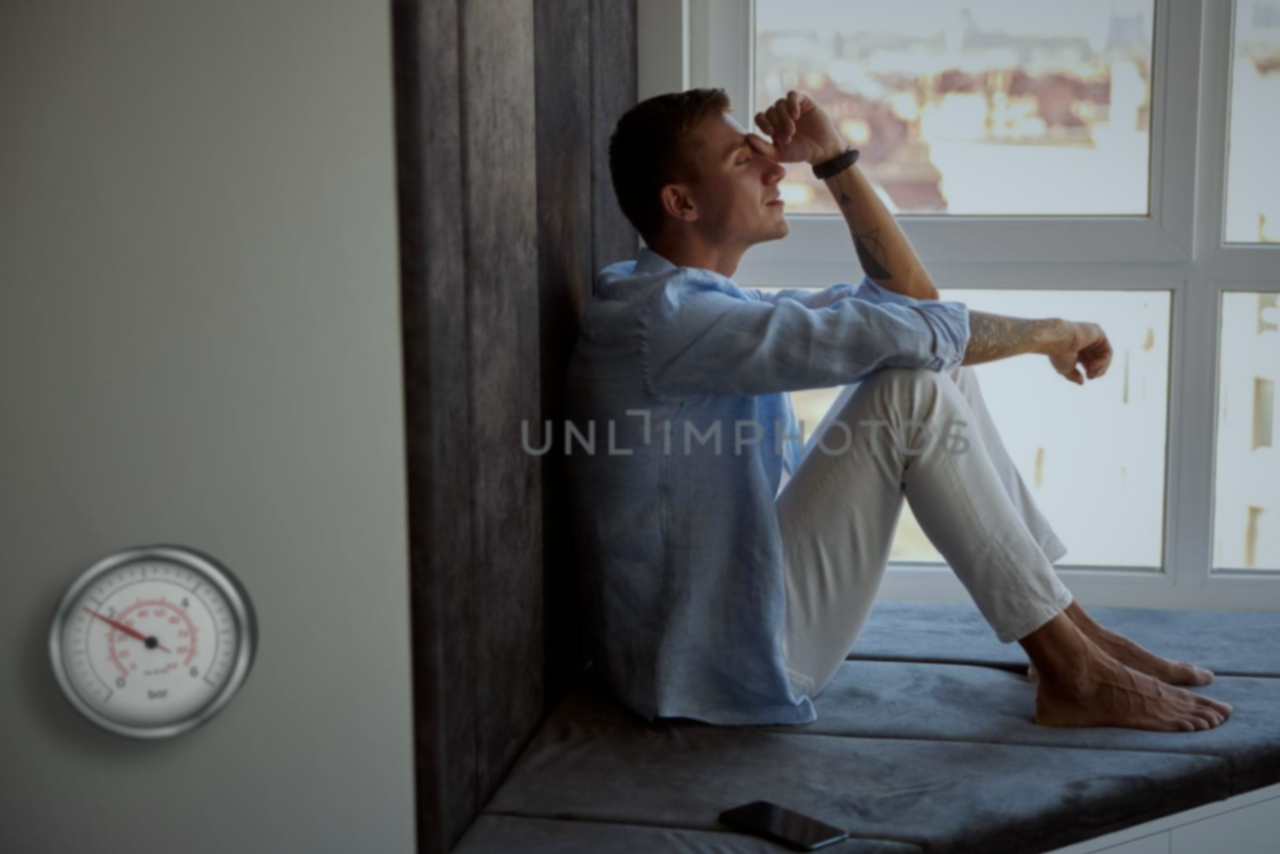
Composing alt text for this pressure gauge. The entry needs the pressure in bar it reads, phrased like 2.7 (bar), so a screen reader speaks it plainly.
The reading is 1.8 (bar)
